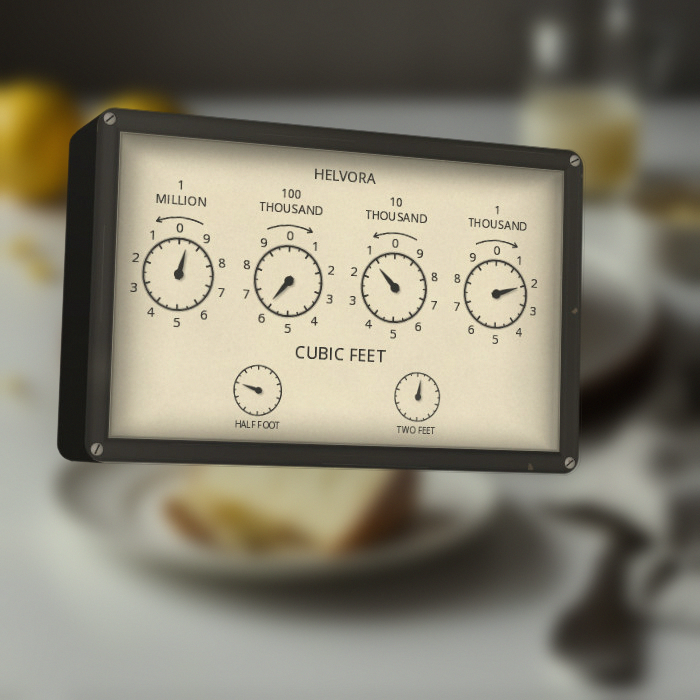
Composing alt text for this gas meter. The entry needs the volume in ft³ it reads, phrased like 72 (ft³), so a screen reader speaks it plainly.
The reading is 961200 (ft³)
